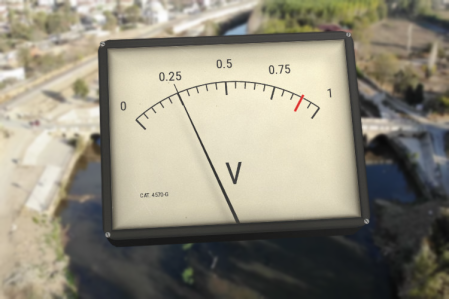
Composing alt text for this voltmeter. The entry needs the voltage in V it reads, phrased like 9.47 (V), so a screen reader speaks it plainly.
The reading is 0.25 (V)
